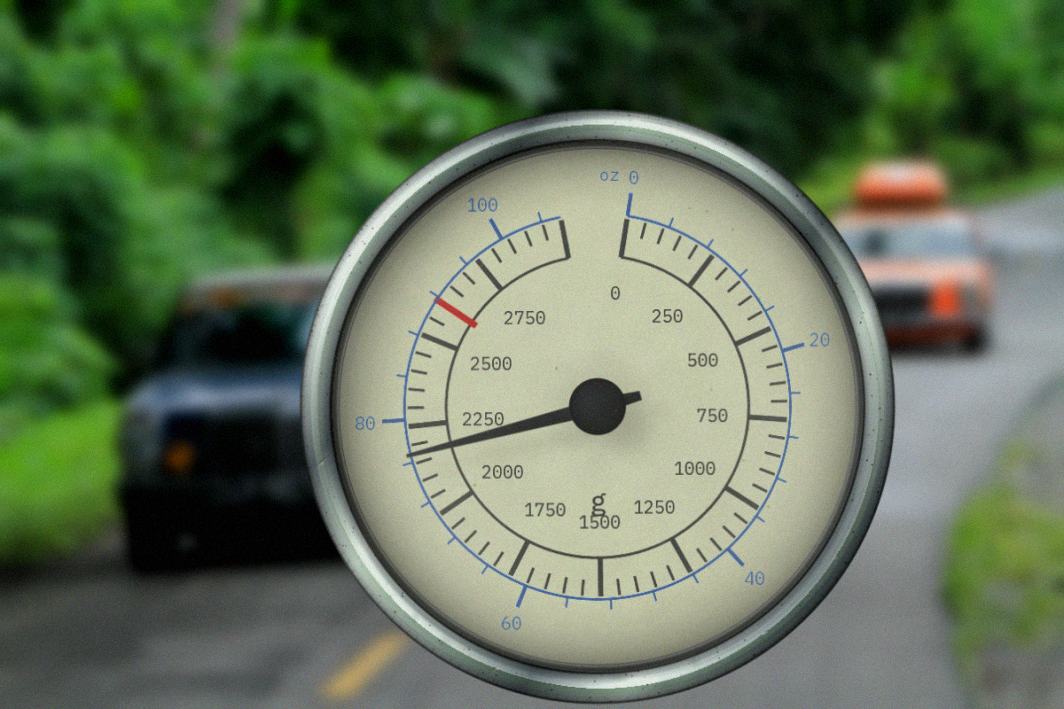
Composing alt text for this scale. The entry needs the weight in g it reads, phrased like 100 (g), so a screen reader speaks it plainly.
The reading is 2175 (g)
